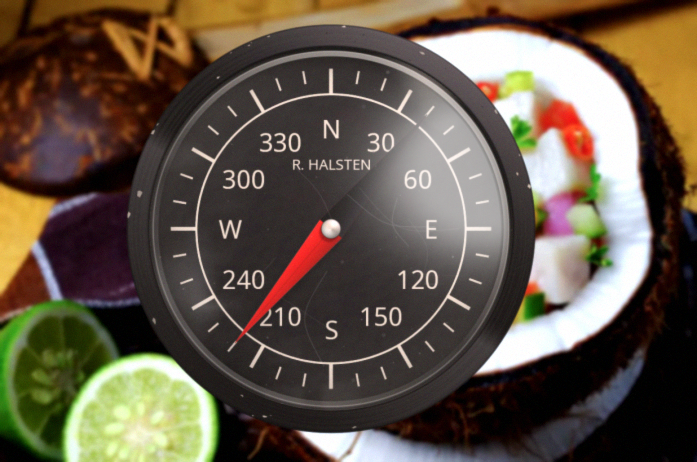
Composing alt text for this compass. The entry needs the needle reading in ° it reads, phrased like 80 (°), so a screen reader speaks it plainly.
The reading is 220 (°)
